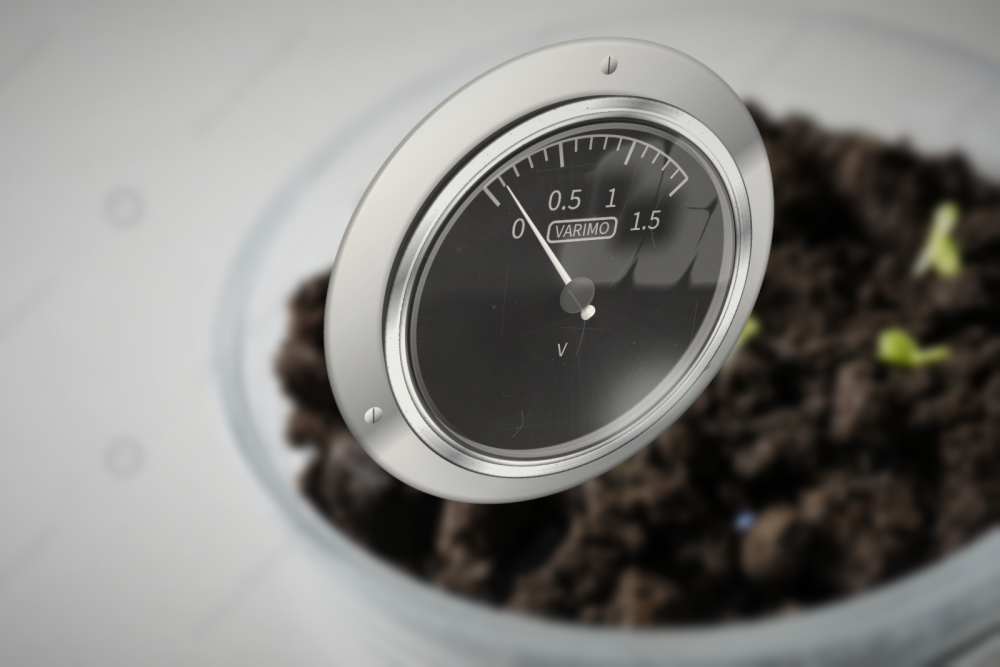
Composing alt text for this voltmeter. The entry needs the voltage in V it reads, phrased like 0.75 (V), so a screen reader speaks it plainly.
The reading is 0.1 (V)
